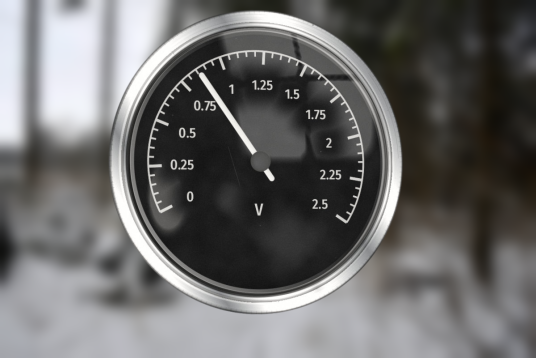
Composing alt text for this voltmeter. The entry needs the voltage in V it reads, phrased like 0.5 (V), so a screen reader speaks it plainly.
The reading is 0.85 (V)
